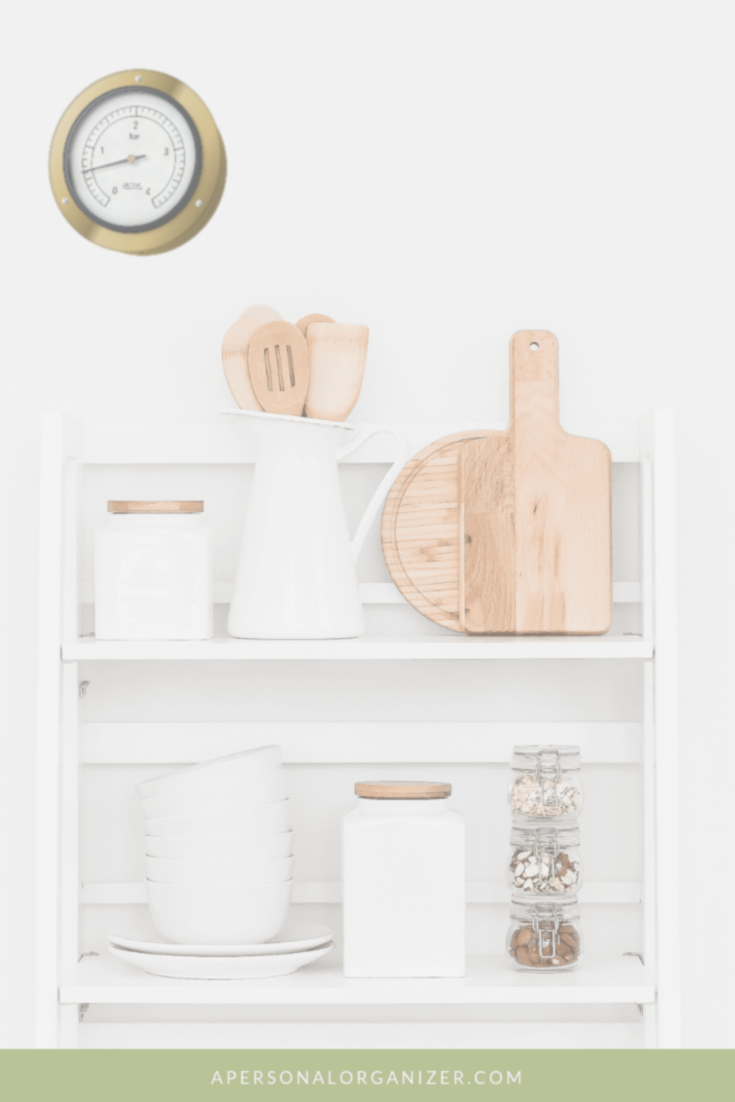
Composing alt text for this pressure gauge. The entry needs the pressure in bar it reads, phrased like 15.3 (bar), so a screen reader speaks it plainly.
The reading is 0.6 (bar)
